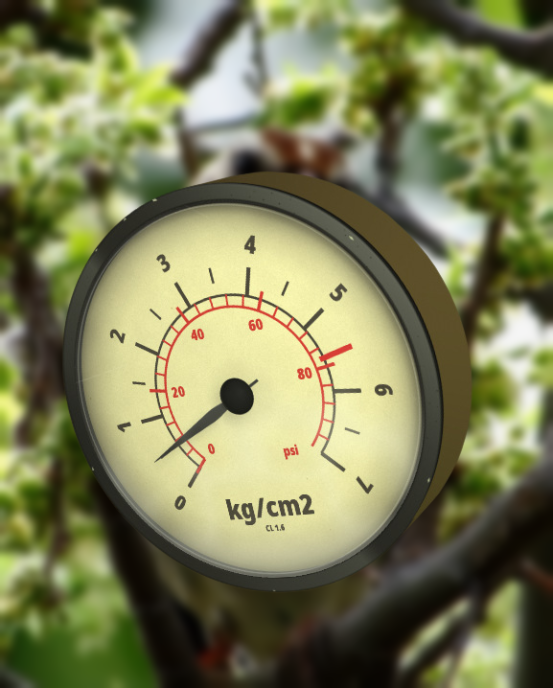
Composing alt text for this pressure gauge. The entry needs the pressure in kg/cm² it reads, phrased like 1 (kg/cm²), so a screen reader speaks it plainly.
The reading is 0.5 (kg/cm²)
